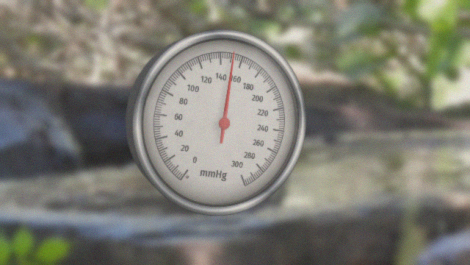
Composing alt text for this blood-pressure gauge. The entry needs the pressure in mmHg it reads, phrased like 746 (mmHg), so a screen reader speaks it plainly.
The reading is 150 (mmHg)
